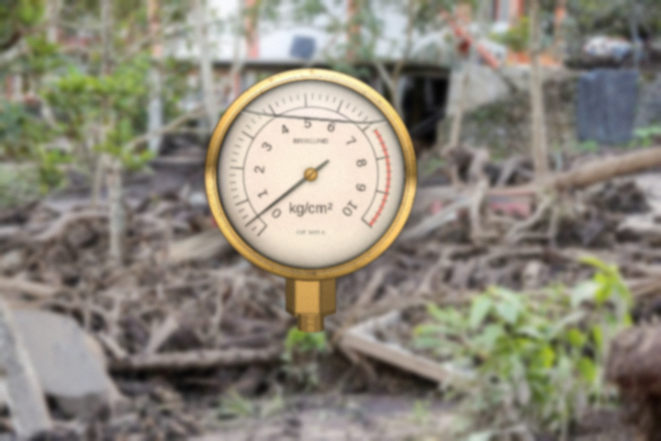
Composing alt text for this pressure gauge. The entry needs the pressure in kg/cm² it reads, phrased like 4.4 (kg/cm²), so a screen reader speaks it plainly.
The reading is 0.4 (kg/cm²)
